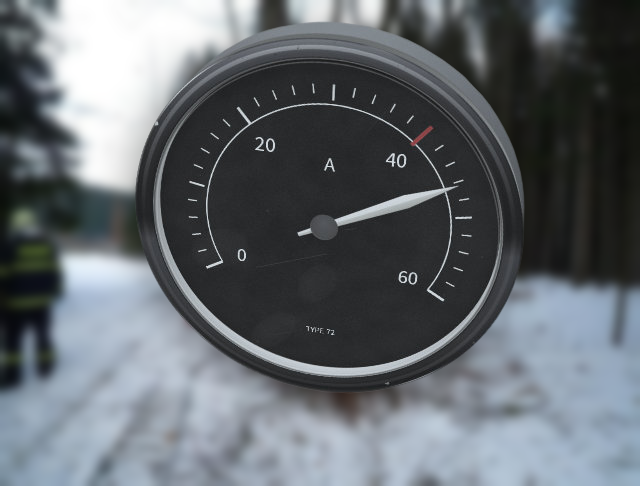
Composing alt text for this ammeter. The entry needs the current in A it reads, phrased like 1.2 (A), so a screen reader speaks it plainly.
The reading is 46 (A)
